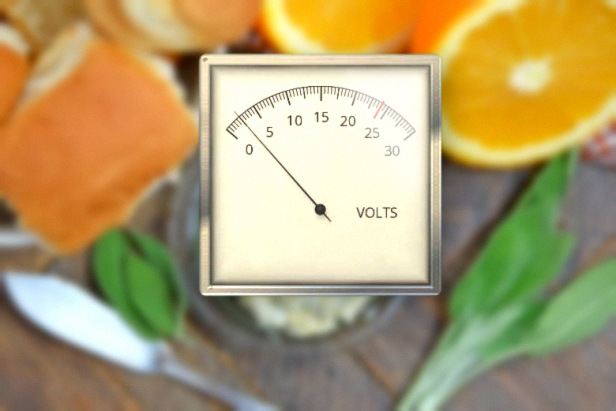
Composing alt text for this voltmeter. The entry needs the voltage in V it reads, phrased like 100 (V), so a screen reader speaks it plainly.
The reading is 2.5 (V)
